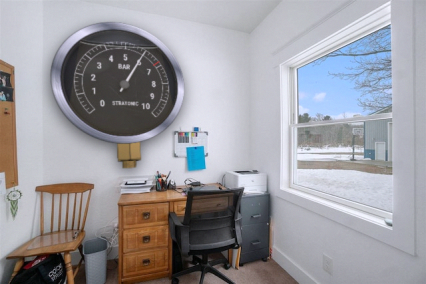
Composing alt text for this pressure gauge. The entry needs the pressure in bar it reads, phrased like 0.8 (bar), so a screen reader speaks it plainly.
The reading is 6 (bar)
